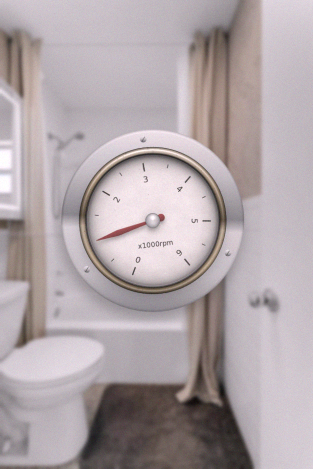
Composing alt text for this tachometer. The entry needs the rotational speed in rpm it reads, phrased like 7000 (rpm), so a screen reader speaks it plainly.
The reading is 1000 (rpm)
